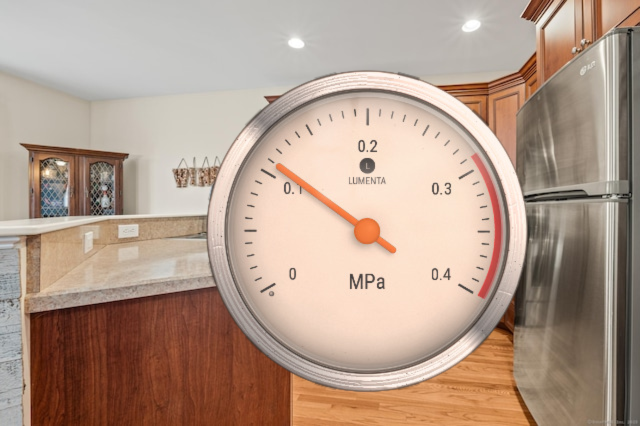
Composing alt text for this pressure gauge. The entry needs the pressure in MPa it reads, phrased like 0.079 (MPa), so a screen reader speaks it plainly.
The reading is 0.11 (MPa)
